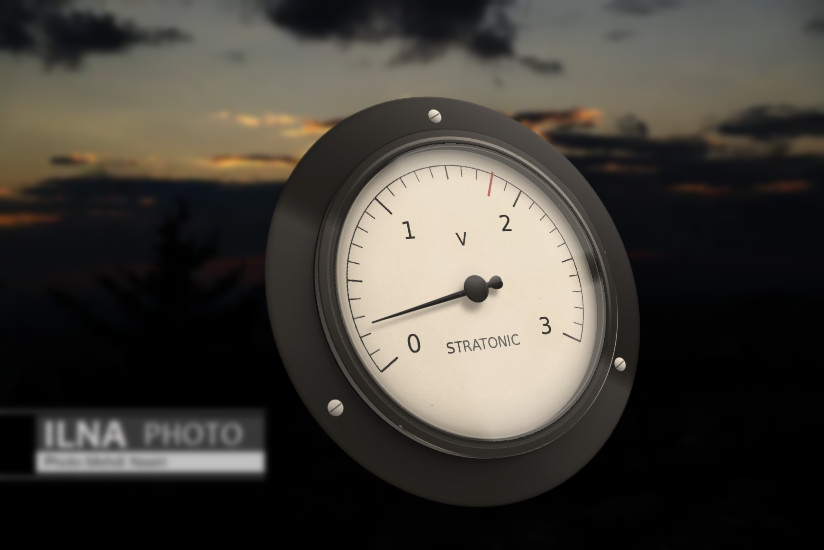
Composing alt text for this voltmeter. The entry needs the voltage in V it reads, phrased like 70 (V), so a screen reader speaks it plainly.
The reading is 0.25 (V)
